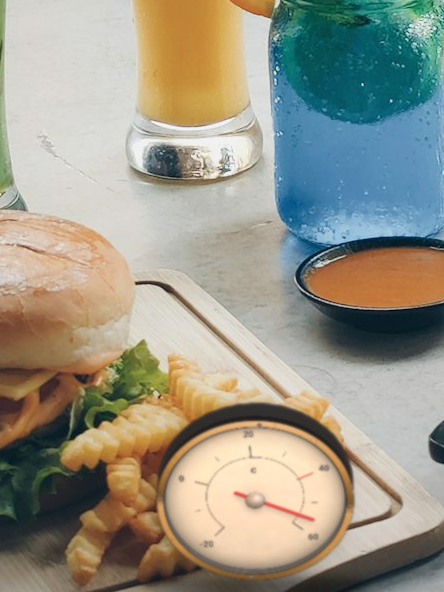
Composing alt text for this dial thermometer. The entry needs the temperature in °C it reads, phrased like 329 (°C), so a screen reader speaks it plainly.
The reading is 55 (°C)
